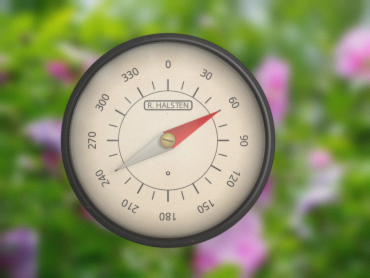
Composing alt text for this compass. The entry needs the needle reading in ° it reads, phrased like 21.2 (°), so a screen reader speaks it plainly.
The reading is 60 (°)
